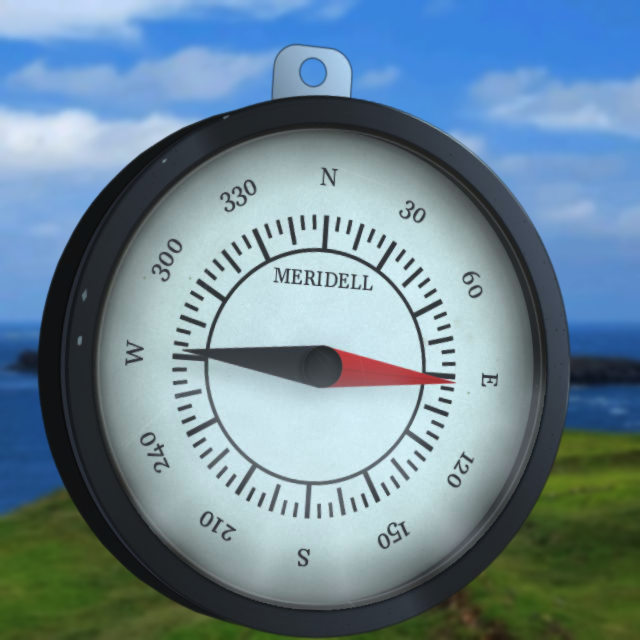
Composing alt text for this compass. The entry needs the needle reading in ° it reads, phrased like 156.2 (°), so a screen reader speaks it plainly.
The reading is 92.5 (°)
